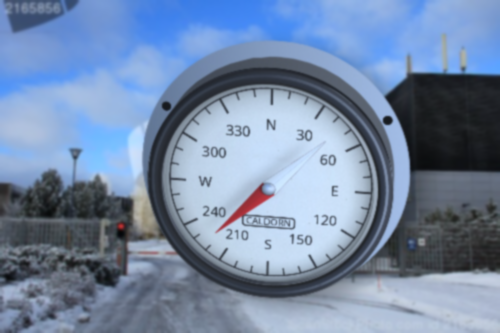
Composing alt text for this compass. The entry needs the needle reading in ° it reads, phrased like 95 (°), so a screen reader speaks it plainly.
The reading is 225 (°)
